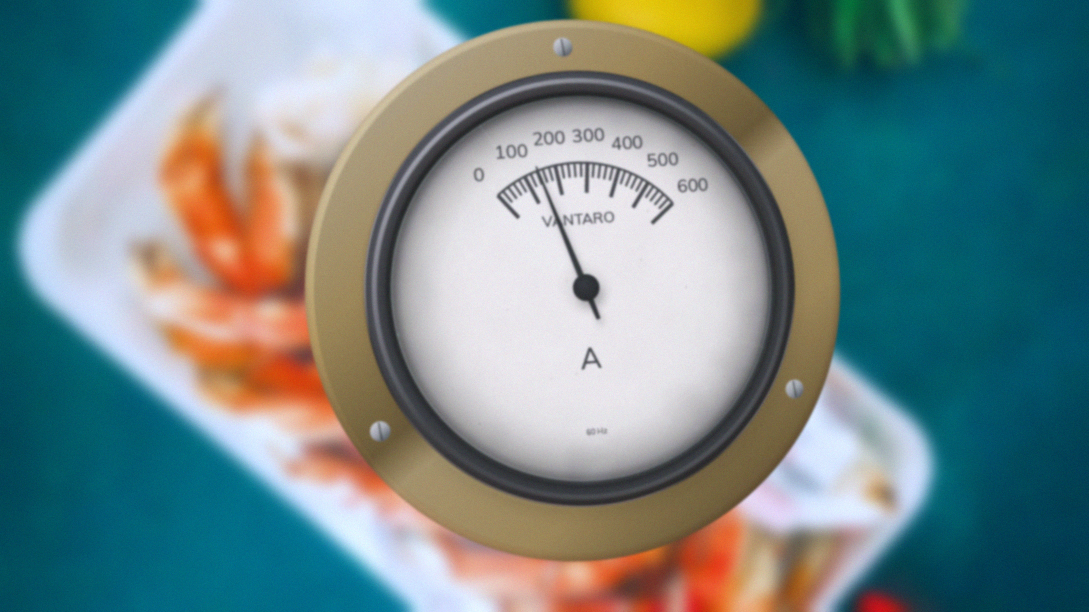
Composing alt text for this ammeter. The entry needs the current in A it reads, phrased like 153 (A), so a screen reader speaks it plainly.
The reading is 140 (A)
